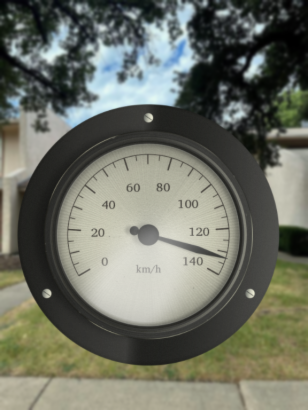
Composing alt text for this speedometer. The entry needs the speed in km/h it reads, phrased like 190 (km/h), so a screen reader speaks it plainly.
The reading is 132.5 (km/h)
